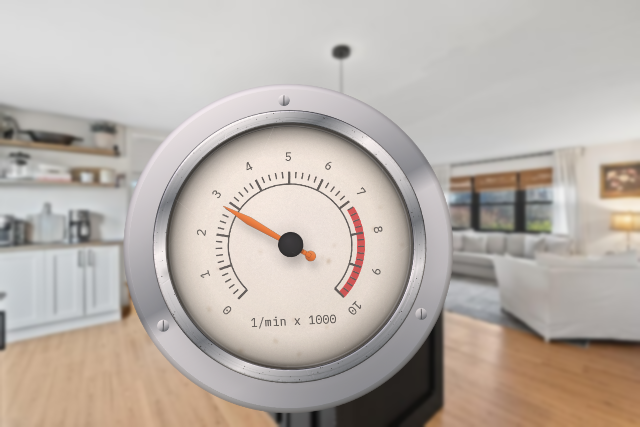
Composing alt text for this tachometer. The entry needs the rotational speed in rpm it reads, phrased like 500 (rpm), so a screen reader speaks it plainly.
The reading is 2800 (rpm)
